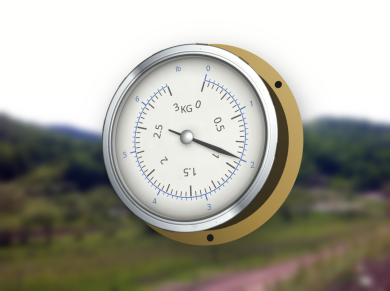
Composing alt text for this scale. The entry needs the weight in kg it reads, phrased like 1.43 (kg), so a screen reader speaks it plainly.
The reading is 0.9 (kg)
